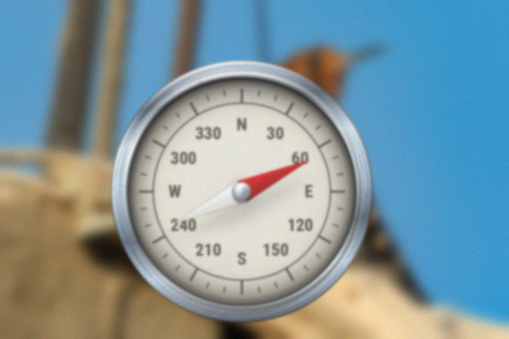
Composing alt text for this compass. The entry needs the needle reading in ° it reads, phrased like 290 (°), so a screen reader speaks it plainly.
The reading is 65 (°)
